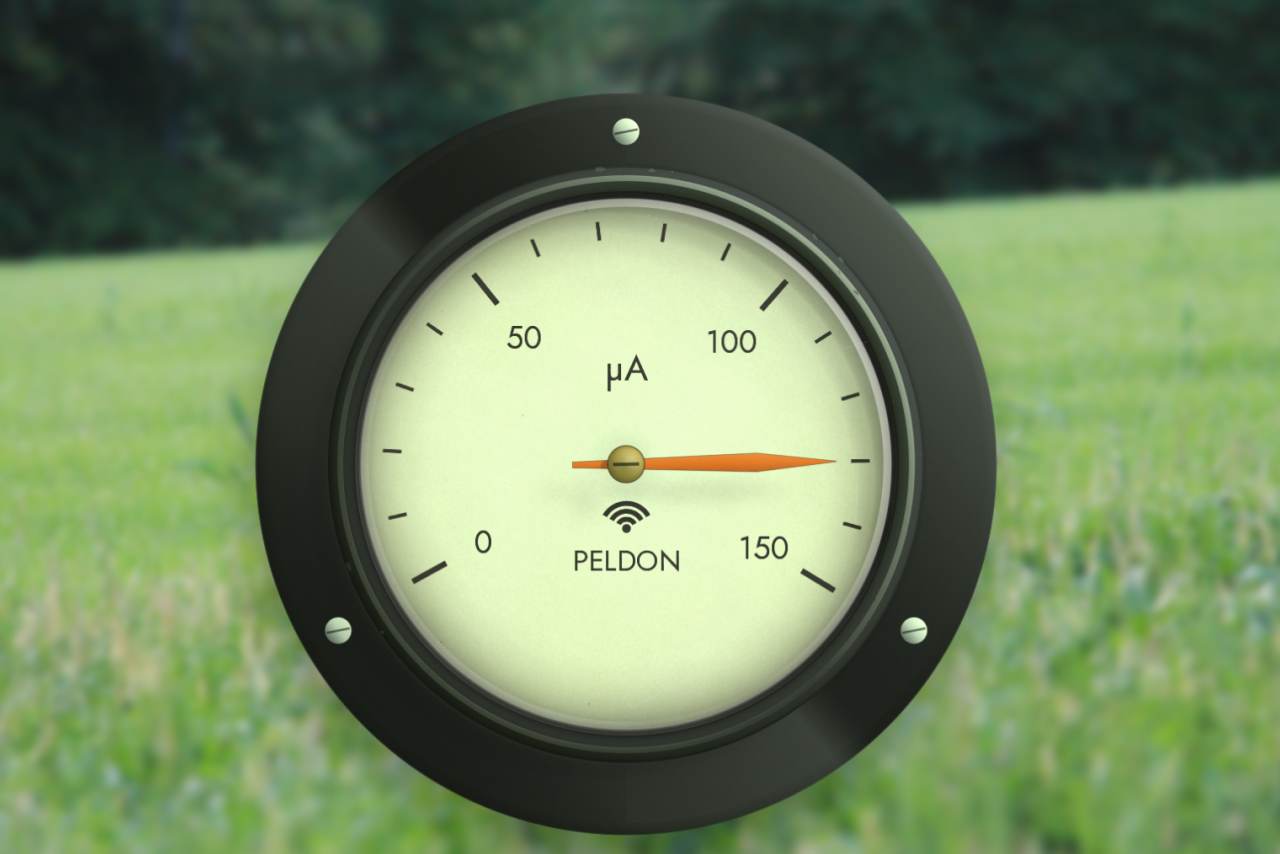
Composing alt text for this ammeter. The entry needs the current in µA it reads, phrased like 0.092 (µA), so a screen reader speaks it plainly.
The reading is 130 (µA)
